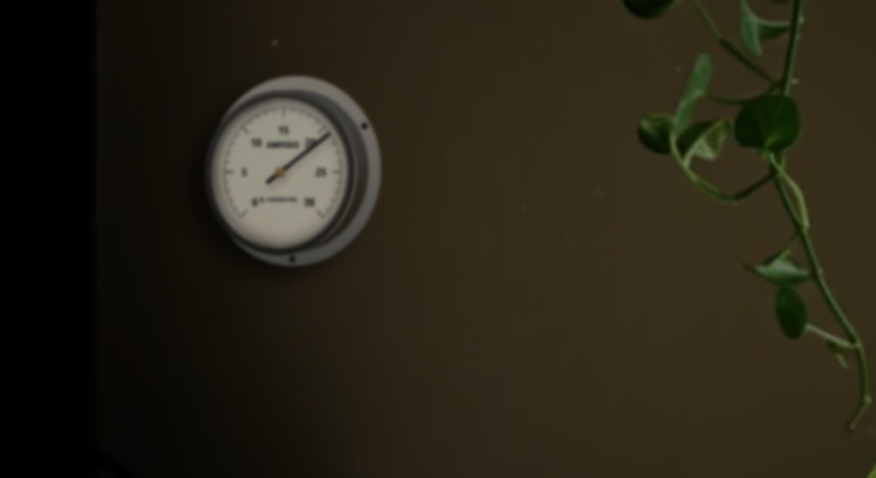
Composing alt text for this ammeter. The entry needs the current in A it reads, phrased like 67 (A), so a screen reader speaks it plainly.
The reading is 21 (A)
